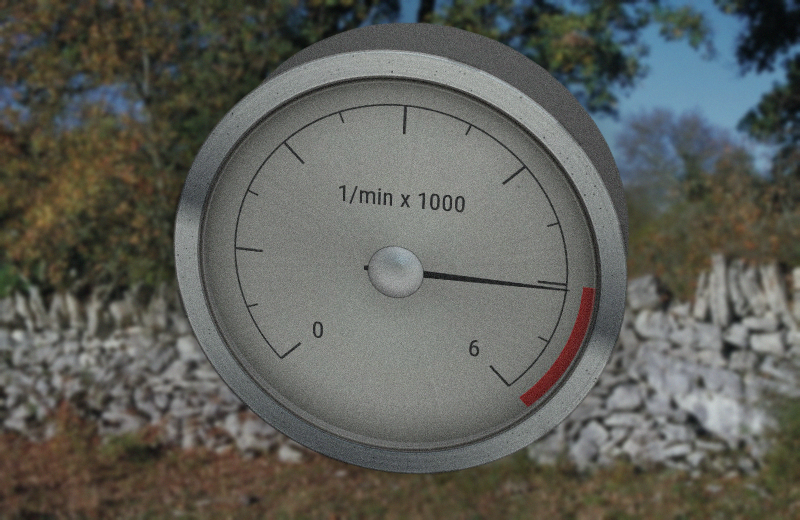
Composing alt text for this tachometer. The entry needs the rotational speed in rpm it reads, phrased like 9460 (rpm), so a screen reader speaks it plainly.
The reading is 5000 (rpm)
